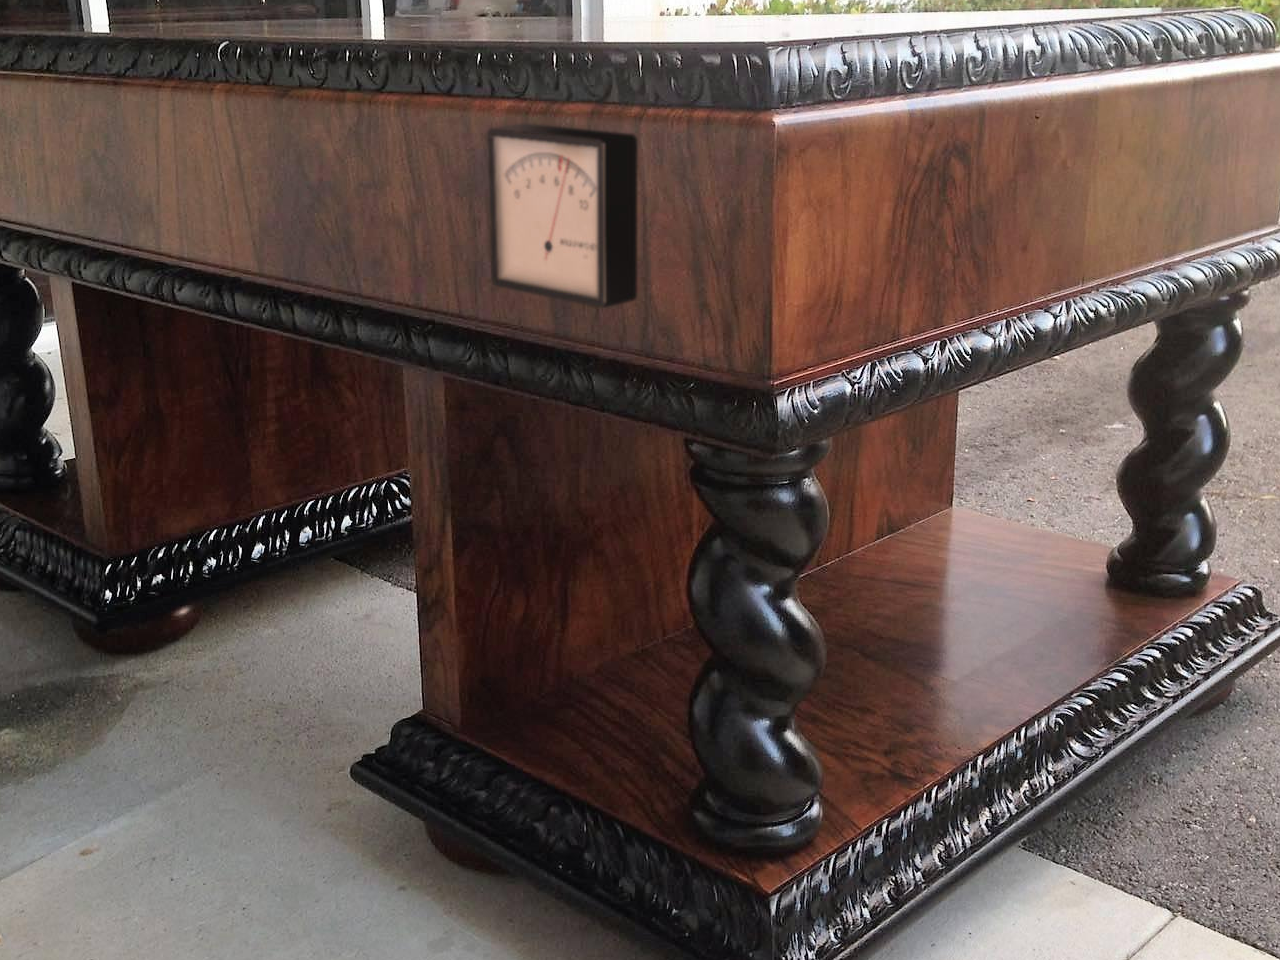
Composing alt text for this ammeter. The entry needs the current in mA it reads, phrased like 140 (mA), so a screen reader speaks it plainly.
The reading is 7 (mA)
